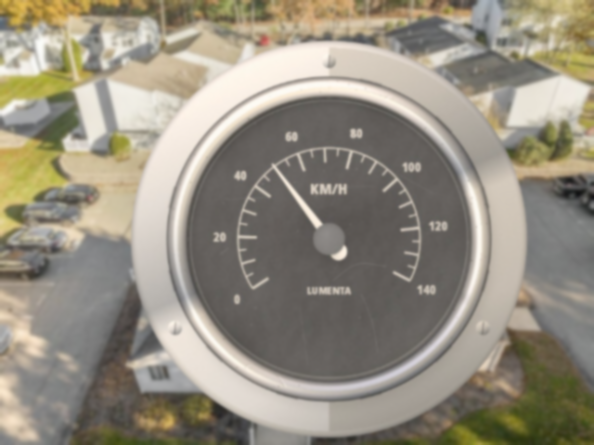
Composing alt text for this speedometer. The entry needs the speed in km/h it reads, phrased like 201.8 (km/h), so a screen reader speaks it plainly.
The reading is 50 (km/h)
